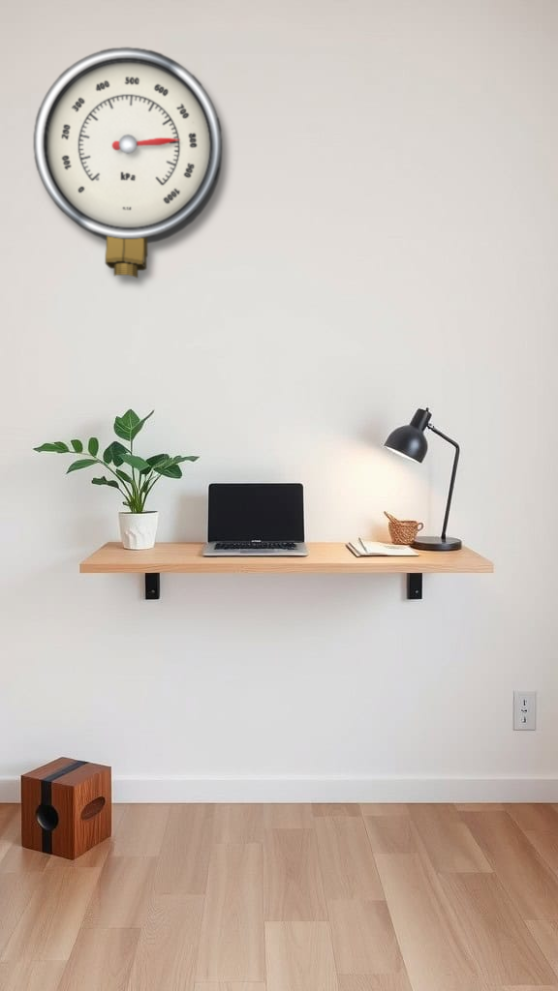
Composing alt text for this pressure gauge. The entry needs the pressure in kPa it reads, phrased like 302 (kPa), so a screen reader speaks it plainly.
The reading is 800 (kPa)
